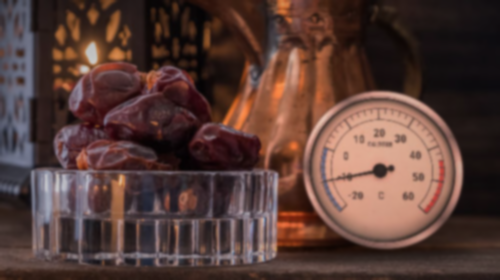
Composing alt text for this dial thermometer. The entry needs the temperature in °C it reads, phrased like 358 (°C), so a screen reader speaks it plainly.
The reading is -10 (°C)
